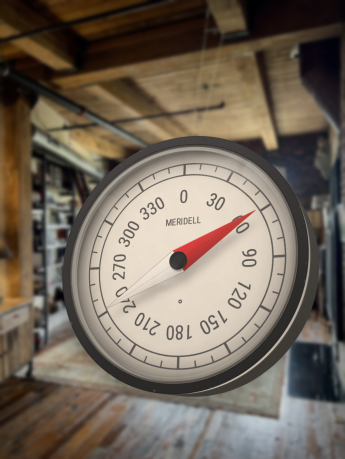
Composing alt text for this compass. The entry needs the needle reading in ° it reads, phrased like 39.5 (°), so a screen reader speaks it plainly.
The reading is 60 (°)
